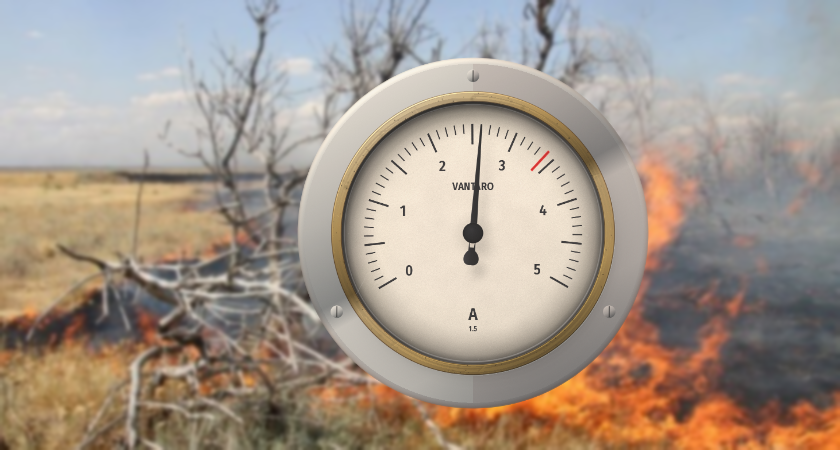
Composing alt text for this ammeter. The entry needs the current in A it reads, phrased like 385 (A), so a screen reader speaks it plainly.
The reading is 2.6 (A)
